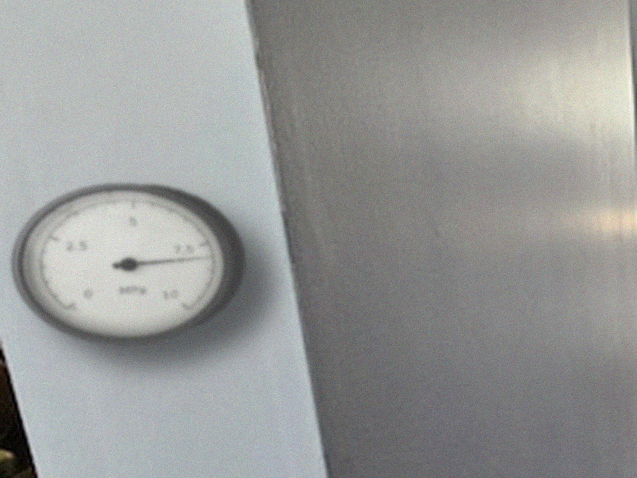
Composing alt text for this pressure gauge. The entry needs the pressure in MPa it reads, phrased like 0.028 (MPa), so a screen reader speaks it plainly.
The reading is 8 (MPa)
